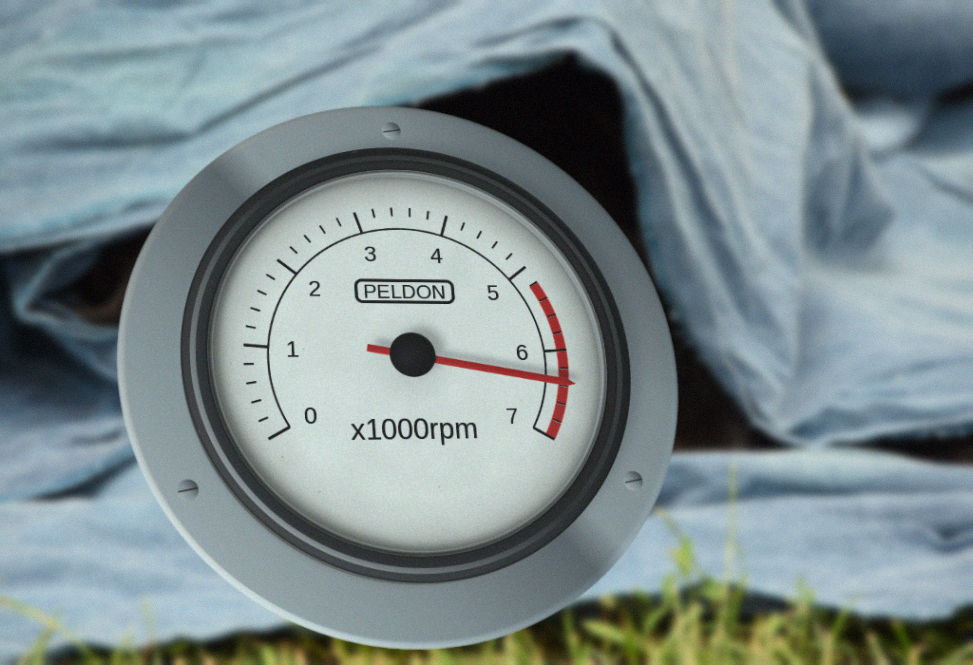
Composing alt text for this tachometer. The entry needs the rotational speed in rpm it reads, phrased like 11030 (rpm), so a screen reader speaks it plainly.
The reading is 6400 (rpm)
